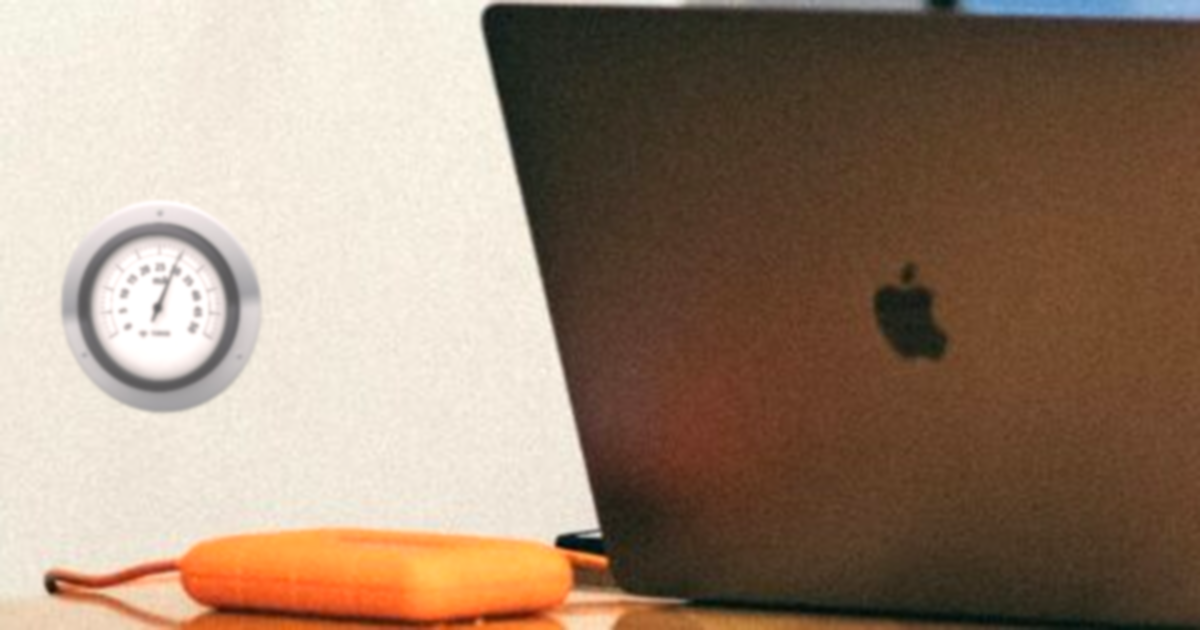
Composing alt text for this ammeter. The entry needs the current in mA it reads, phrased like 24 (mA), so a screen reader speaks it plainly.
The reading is 30 (mA)
